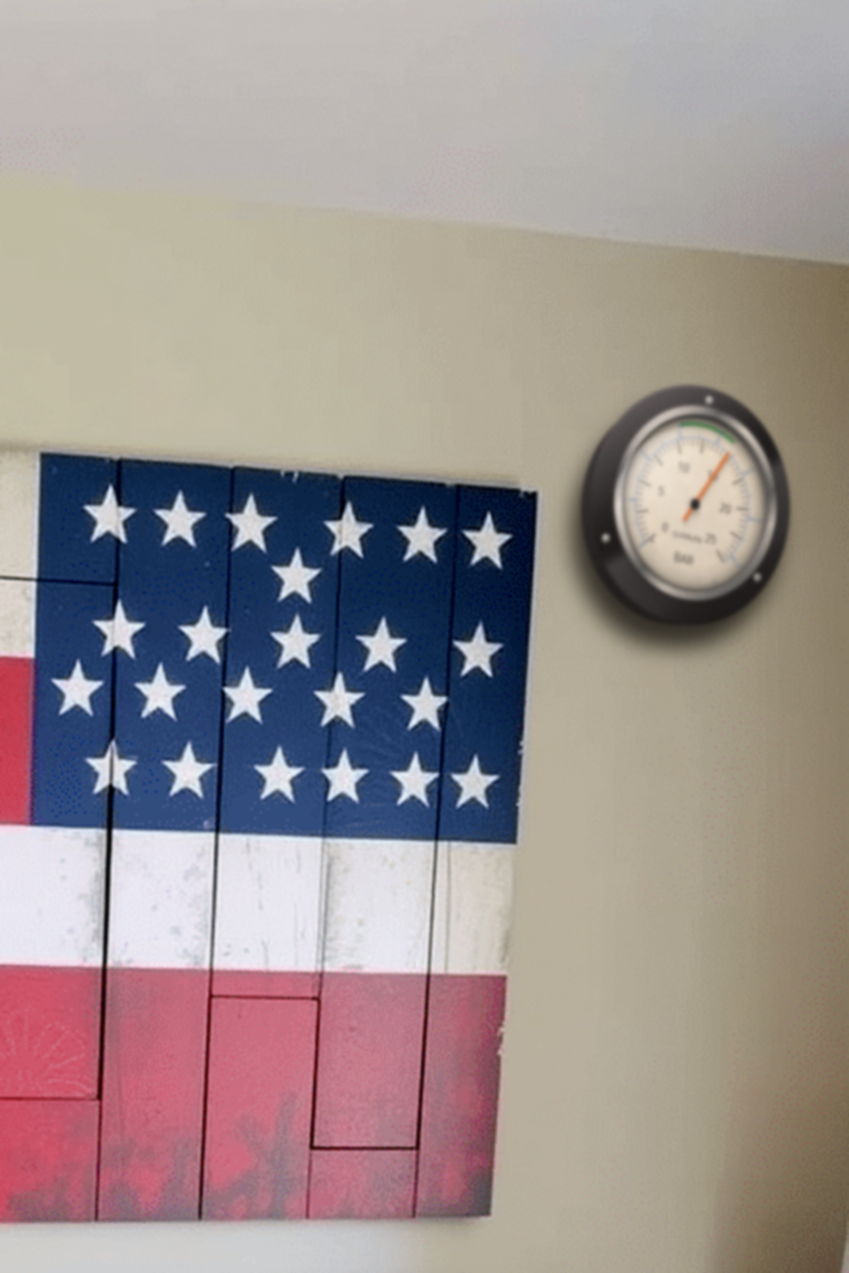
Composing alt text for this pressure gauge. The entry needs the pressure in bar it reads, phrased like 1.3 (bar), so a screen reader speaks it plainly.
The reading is 15 (bar)
